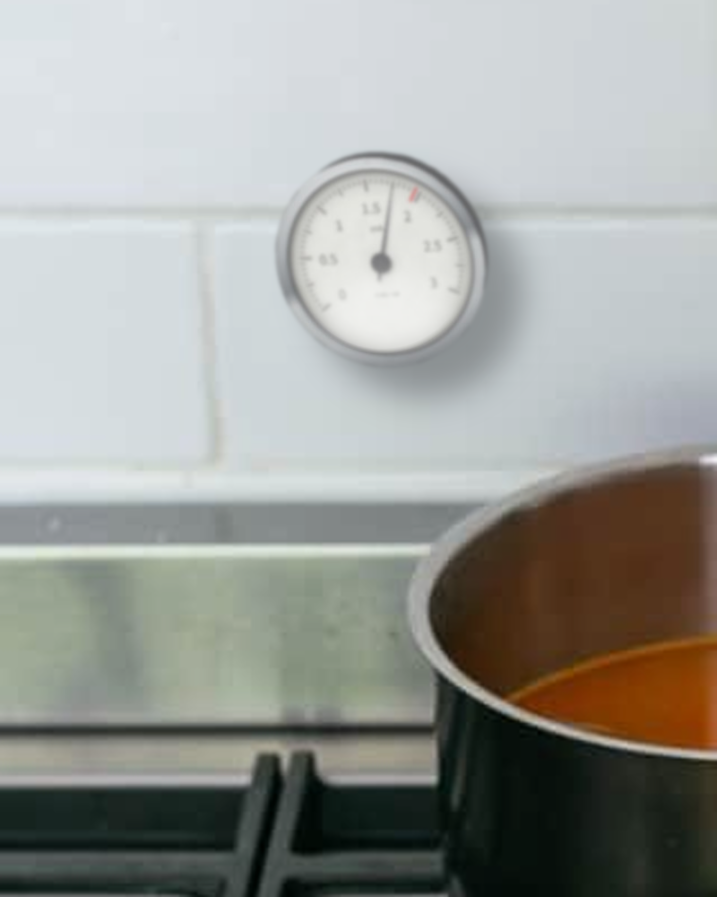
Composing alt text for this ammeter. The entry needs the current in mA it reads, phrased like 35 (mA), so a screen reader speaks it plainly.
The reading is 1.75 (mA)
